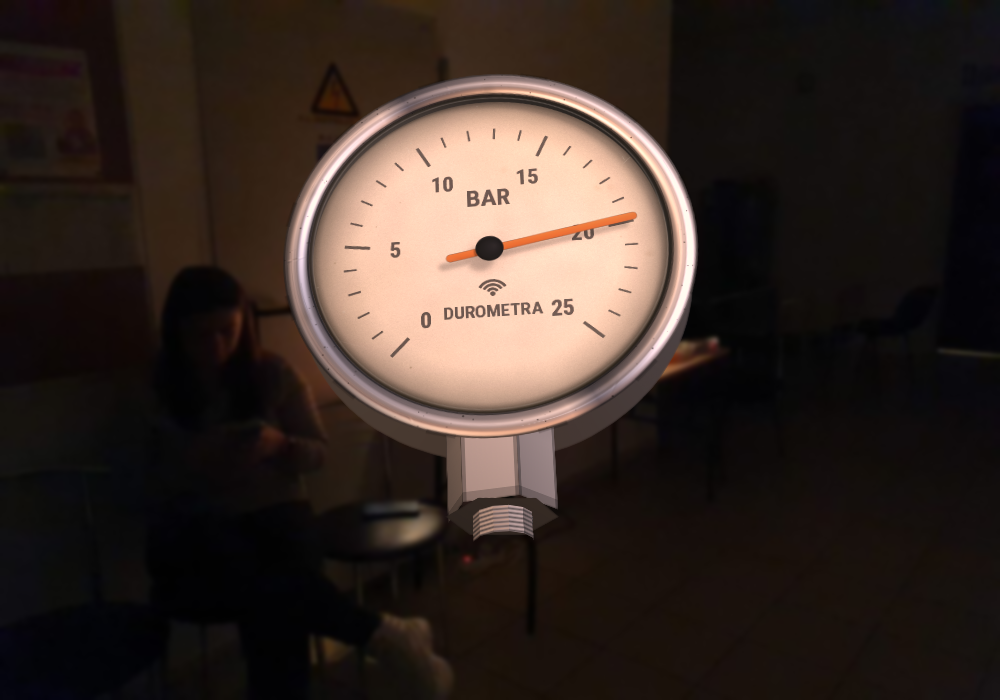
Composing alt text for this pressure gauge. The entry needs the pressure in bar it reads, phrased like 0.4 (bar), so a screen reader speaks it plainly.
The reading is 20 (bar)
